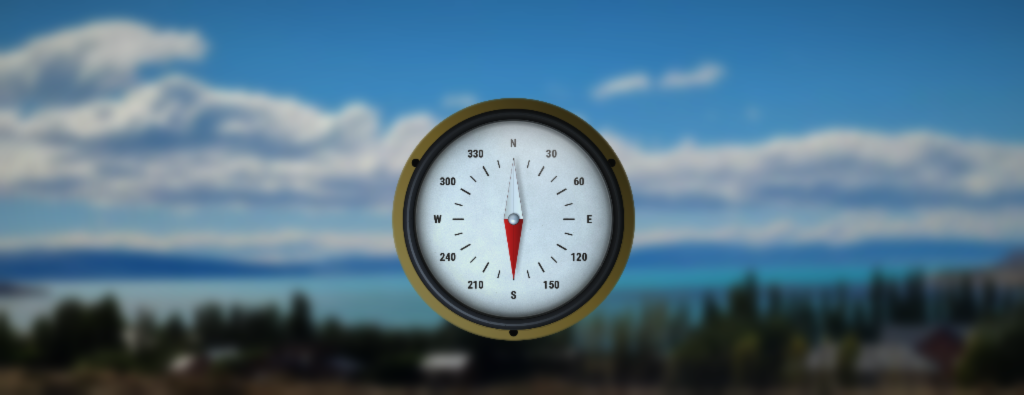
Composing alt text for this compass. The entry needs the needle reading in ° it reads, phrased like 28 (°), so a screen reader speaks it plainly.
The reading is 180 (°)
